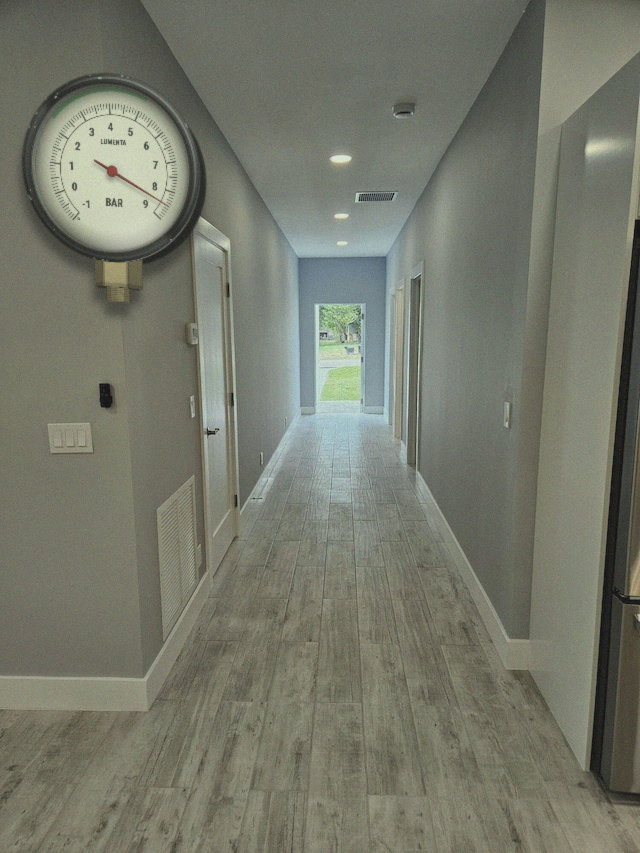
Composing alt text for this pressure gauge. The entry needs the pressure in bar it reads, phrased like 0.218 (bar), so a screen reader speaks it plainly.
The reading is 8.5 (bar)
